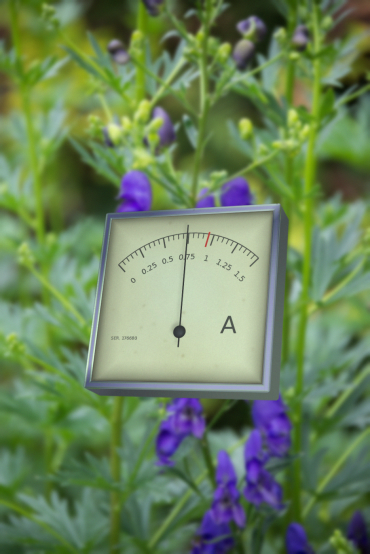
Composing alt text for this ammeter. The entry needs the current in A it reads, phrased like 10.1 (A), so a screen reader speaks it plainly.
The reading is 0.75 (A)
